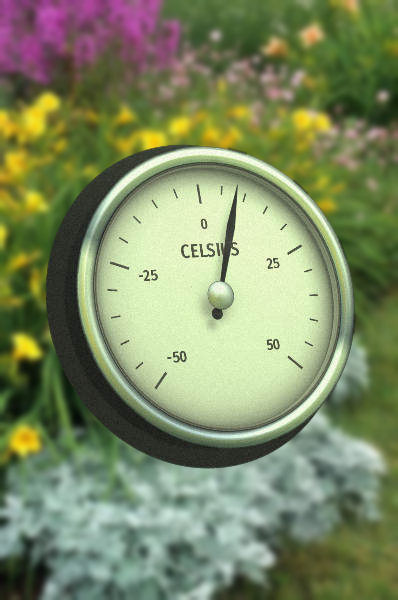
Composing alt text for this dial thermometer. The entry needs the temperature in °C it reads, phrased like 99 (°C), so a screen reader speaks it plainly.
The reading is 7.5 (°C)
